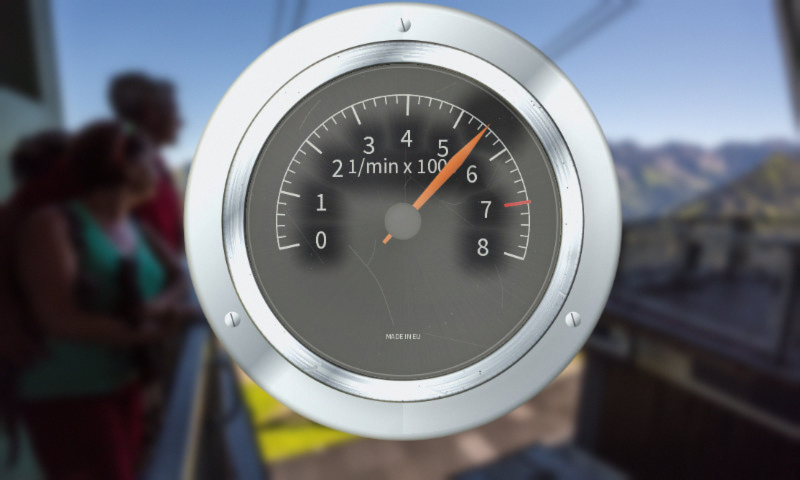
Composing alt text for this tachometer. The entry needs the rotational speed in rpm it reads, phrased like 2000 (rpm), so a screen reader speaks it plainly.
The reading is 5500 (rpm)
